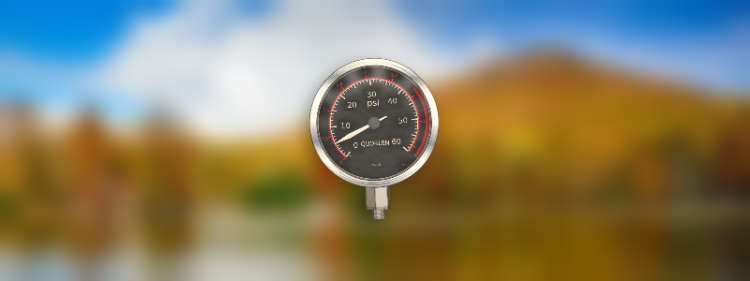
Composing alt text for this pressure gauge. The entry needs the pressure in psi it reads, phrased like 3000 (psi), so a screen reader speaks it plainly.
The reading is 5 (psi)
